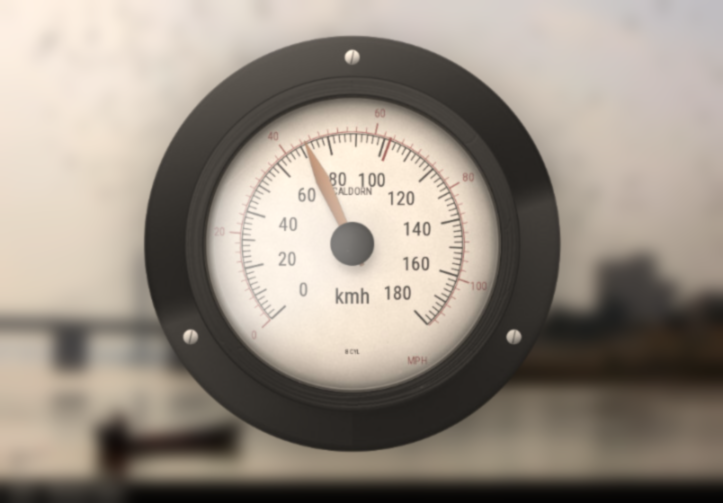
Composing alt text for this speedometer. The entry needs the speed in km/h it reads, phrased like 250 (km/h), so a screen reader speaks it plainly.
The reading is 72 (km/h)
